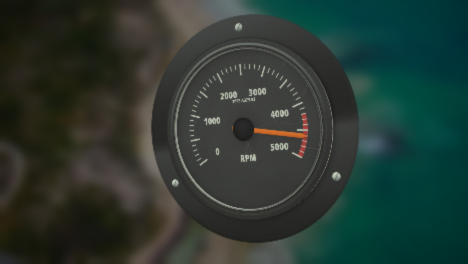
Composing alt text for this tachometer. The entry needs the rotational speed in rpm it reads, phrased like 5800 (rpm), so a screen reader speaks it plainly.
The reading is 4600 (rpm)
